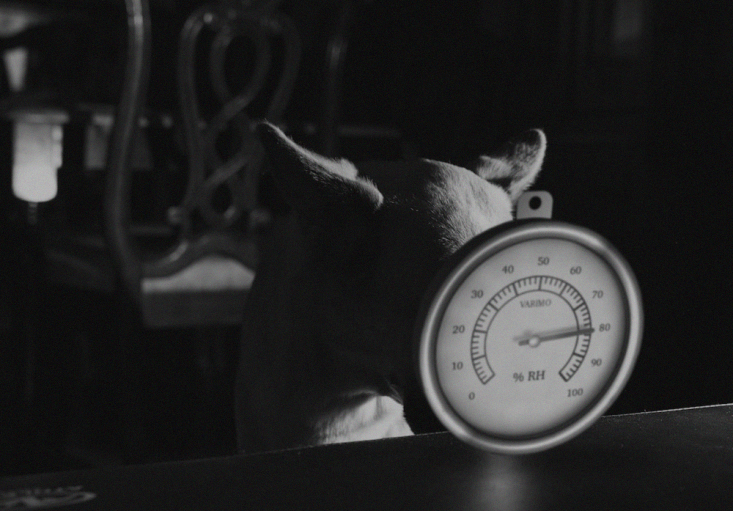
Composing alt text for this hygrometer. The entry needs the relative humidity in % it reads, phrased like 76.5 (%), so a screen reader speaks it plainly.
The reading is 80 (%)
